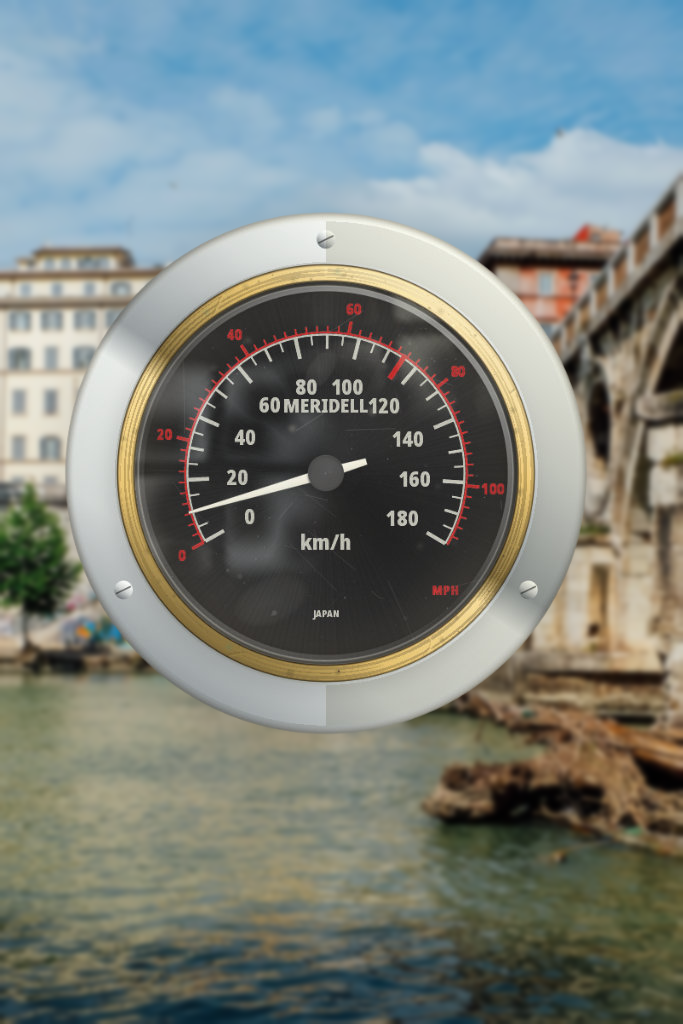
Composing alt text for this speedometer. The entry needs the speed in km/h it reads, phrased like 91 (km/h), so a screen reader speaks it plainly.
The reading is 10 (km/h)
